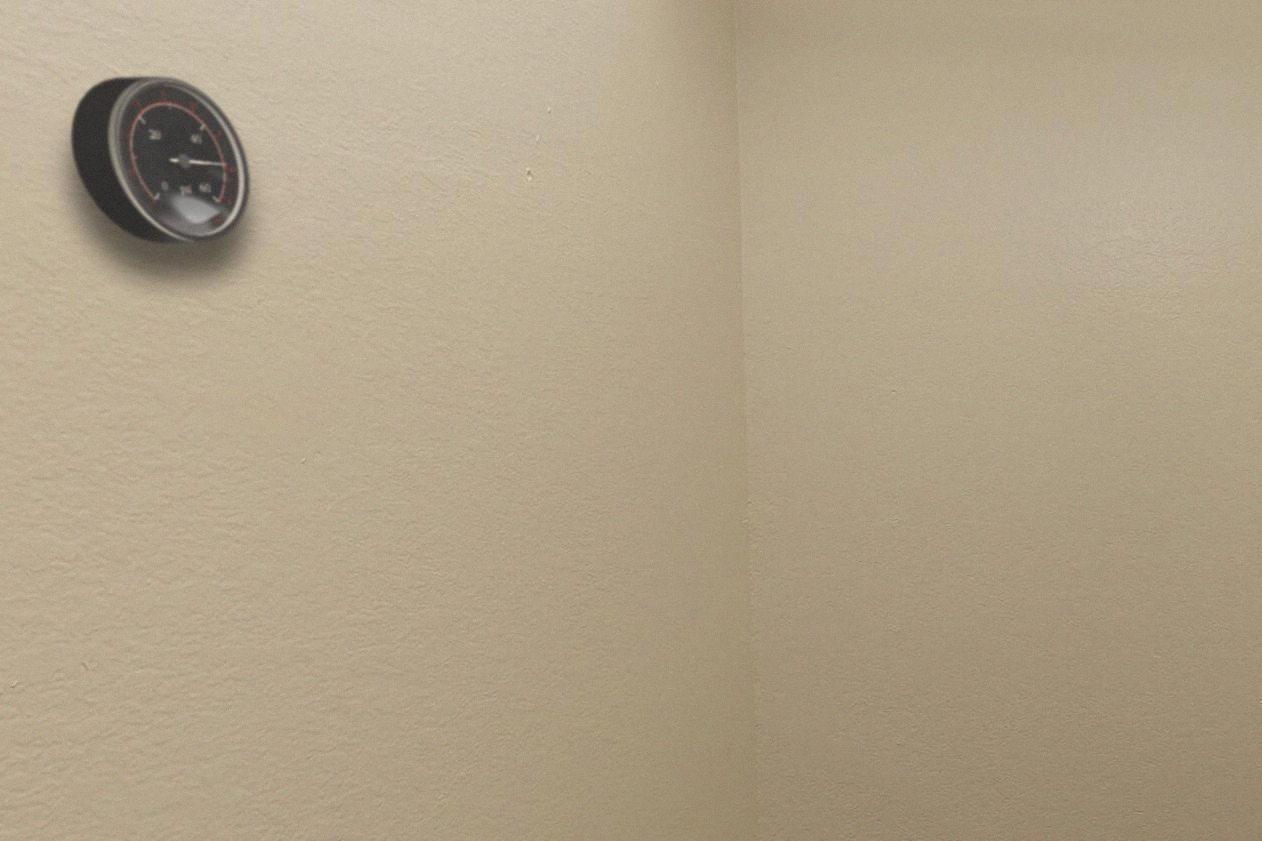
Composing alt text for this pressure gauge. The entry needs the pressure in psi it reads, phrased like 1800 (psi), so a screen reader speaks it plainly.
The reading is 50 (psi)
